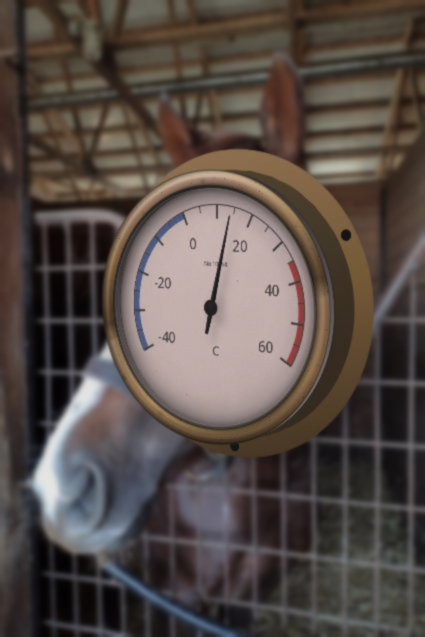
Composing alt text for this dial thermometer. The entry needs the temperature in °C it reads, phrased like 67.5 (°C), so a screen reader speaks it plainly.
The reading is 15 (°C)
